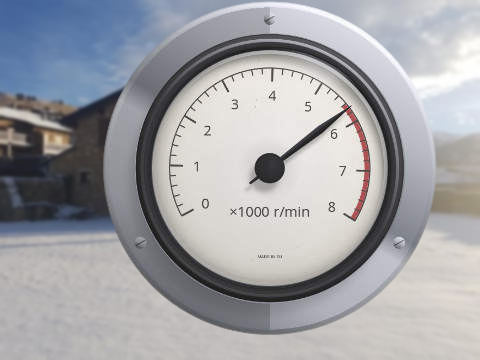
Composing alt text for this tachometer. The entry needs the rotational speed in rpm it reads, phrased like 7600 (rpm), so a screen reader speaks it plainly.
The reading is 5700 (rpm)
